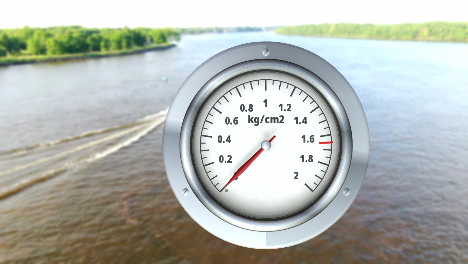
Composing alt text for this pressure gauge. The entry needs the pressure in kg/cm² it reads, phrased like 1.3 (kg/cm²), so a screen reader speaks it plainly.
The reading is 0 (kg/cm²)
